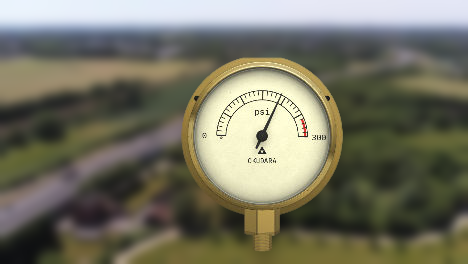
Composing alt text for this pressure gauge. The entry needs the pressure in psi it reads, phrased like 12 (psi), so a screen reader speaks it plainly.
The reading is 190 (psi)
